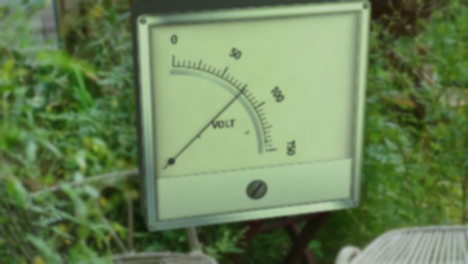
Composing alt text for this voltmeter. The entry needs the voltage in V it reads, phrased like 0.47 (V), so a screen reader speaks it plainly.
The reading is 75 (V)
